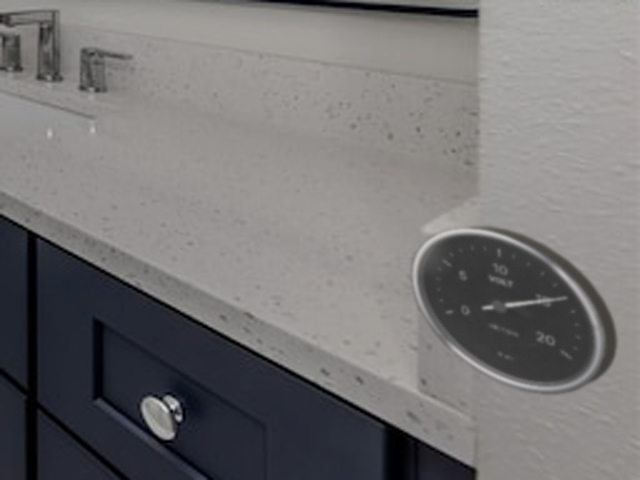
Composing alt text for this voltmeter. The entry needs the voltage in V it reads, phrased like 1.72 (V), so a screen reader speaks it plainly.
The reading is 15 (V)
